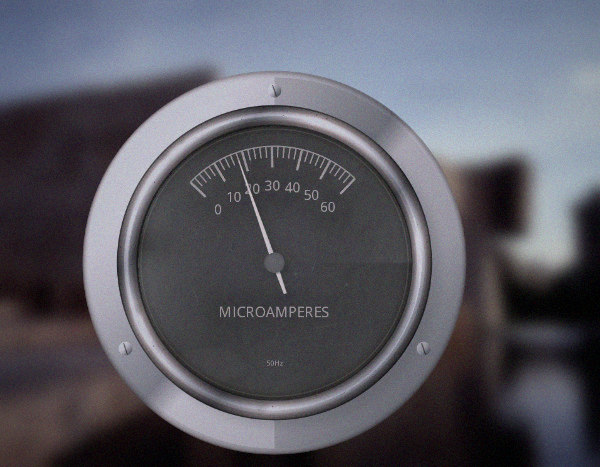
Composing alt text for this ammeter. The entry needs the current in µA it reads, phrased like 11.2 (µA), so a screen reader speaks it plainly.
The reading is 18 (µA)
